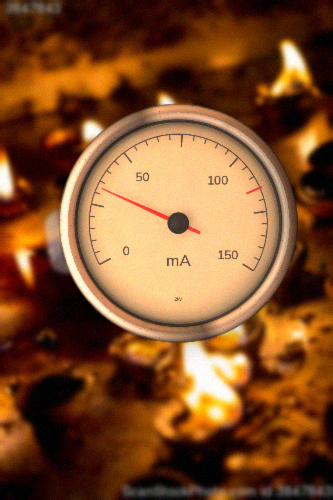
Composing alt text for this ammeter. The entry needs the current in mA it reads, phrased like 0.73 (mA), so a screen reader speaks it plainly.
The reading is 32.5 (mA)
